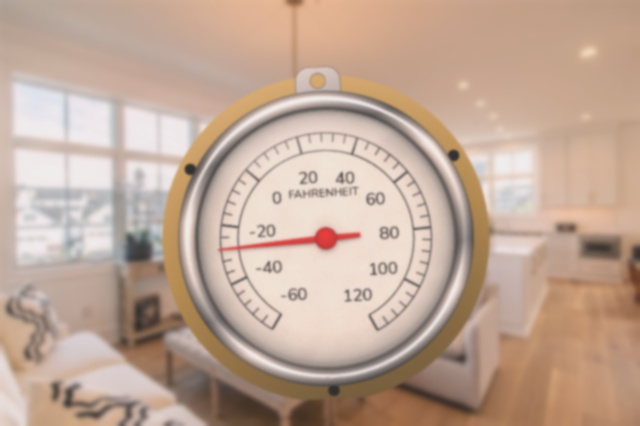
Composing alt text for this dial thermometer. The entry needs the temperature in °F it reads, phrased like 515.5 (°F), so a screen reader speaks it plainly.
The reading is -28 (°F)
